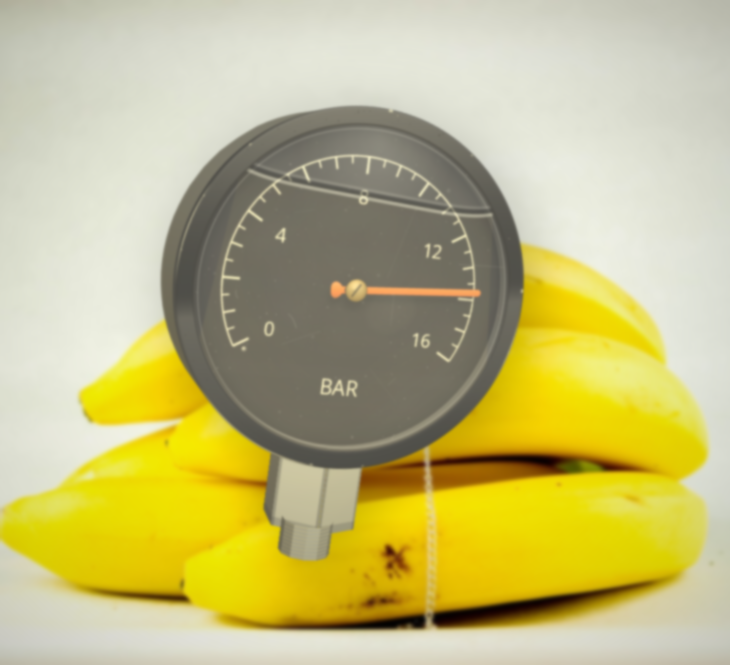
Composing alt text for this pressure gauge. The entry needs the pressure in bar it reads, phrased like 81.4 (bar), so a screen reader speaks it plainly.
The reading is 13.75 (bar)
